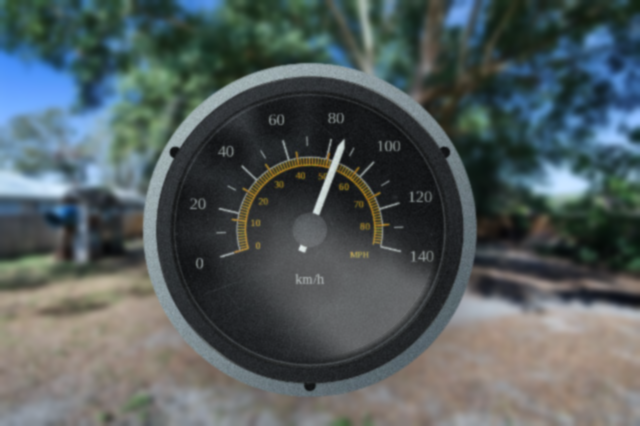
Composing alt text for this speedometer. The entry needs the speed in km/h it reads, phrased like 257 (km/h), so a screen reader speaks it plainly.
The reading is 85 (km/h)
